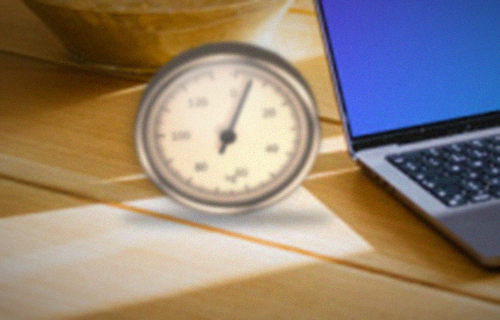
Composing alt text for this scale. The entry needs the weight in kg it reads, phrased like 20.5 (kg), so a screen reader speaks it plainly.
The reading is 5 (kg)
